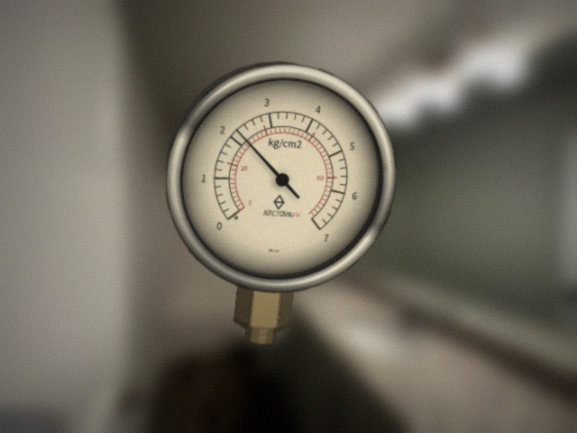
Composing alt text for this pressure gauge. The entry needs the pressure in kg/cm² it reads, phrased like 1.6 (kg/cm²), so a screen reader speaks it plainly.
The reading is 2.2 (kg/cm²)
